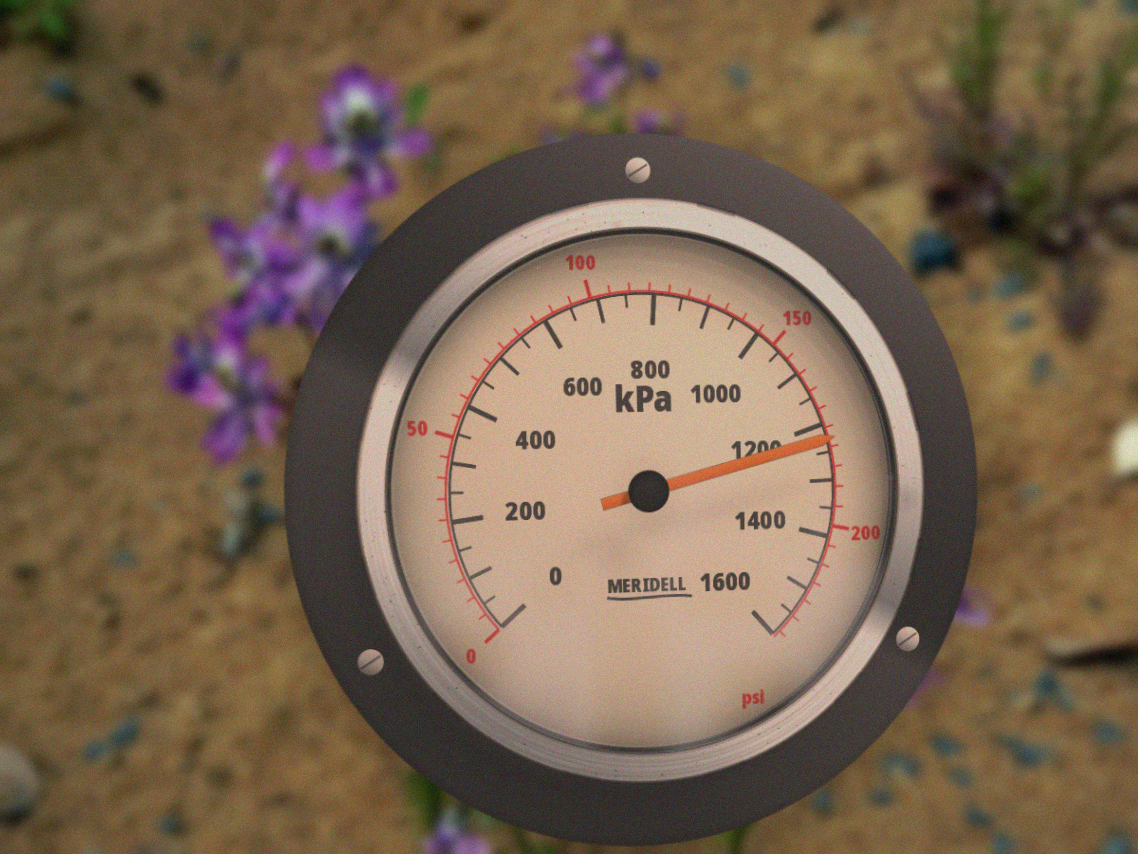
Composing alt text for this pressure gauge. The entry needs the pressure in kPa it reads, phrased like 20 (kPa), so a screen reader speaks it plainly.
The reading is 1225 (kPa)
